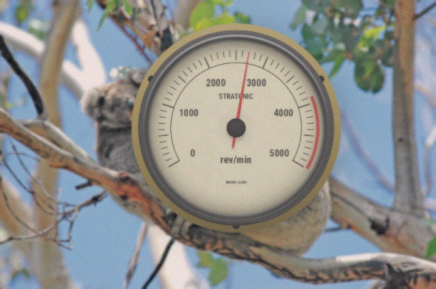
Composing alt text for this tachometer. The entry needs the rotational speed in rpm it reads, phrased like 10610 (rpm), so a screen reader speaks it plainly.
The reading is 2700 (rpm)
